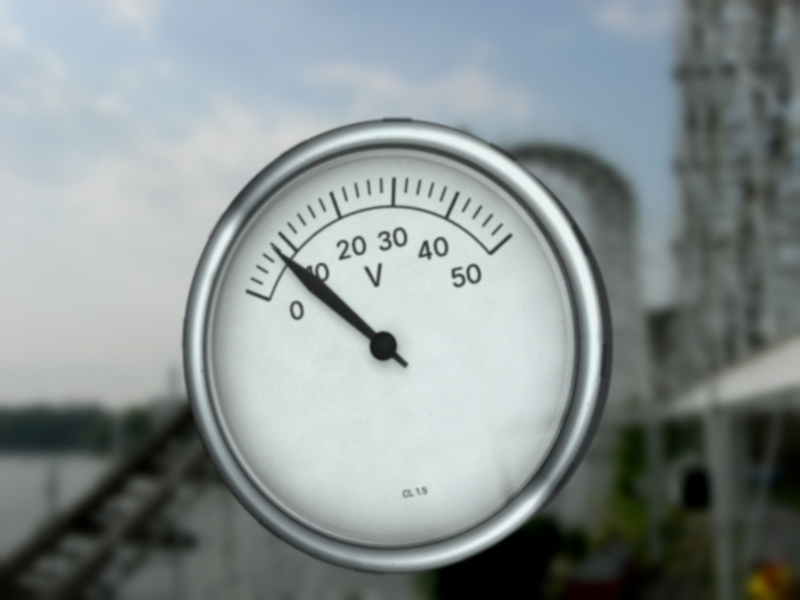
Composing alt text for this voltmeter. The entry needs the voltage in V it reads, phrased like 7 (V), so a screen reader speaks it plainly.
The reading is 8 (V)
